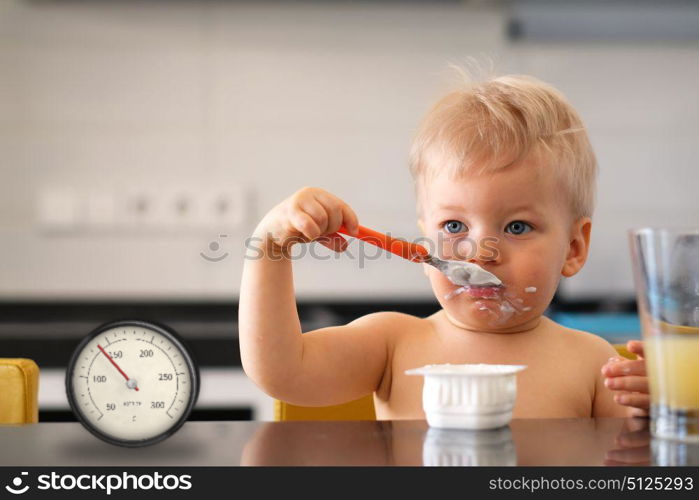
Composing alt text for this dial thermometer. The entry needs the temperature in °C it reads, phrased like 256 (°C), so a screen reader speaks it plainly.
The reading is 140 (°C)
